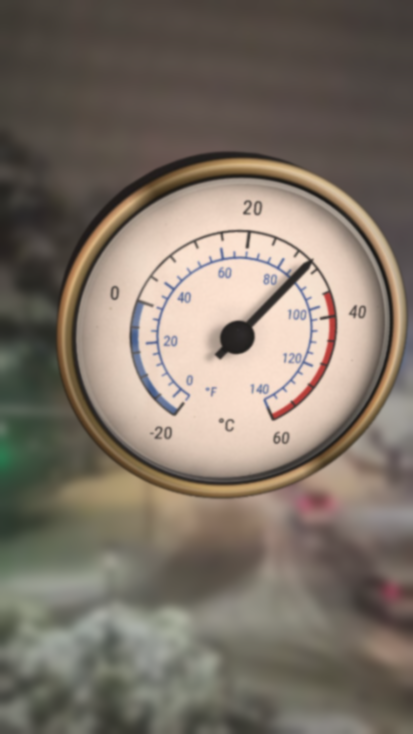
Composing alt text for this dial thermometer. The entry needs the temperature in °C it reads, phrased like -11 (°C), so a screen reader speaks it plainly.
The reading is 30 (°C)
